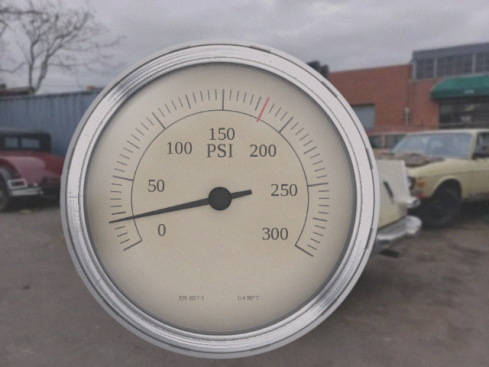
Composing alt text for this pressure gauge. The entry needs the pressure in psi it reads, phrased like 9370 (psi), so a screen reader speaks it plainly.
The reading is 20 (psi)
